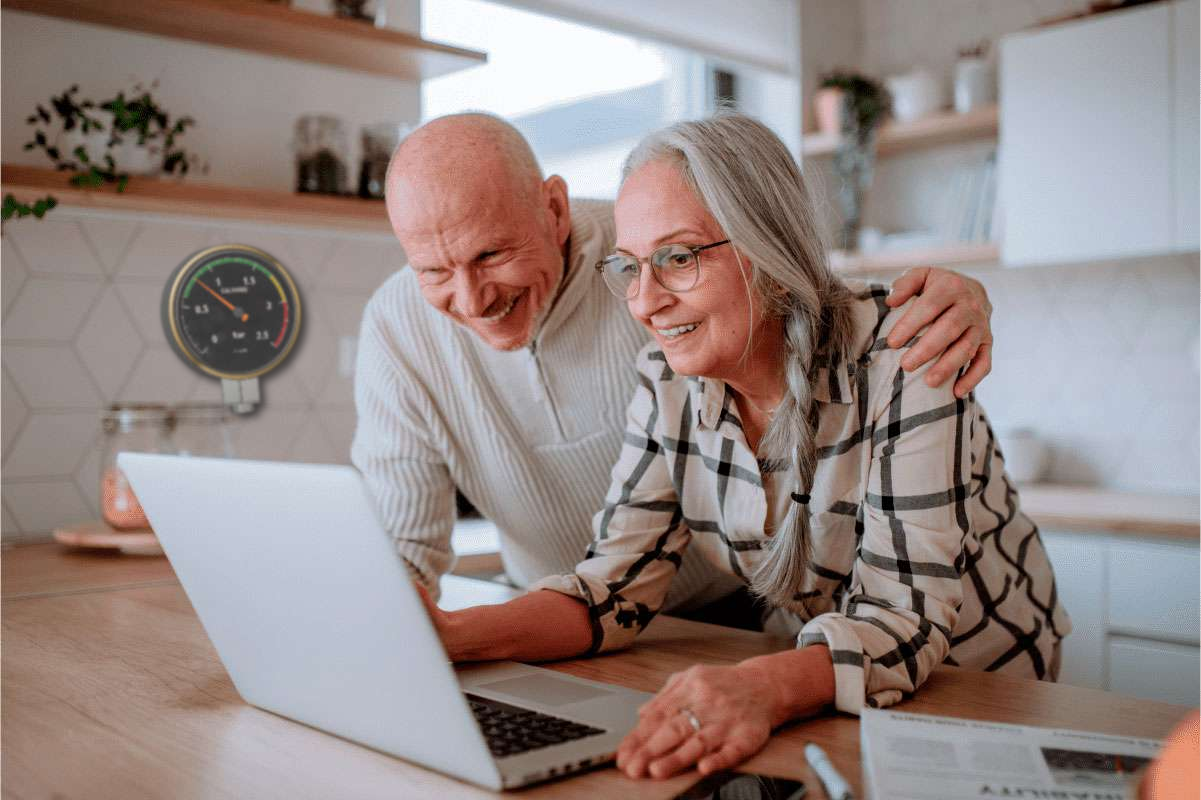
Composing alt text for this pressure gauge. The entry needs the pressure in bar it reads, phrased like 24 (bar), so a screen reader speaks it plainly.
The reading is 0.8 (bar)
